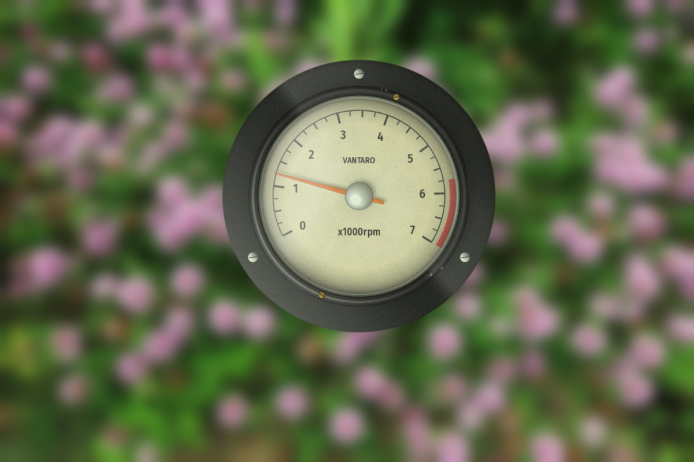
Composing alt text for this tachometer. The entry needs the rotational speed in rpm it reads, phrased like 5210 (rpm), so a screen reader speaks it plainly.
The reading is 1250 (rpm)
